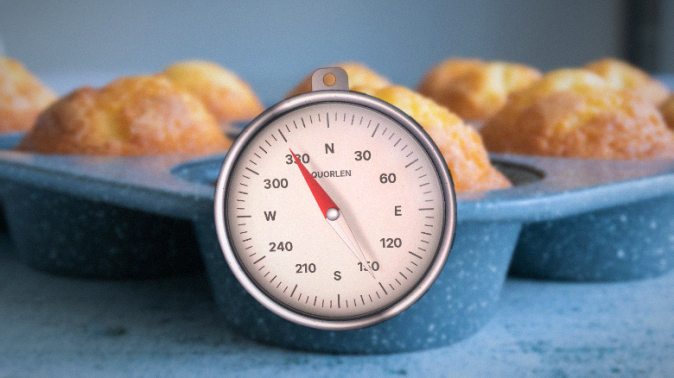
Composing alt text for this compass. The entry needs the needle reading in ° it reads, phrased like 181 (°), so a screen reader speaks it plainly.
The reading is 330 (°)
